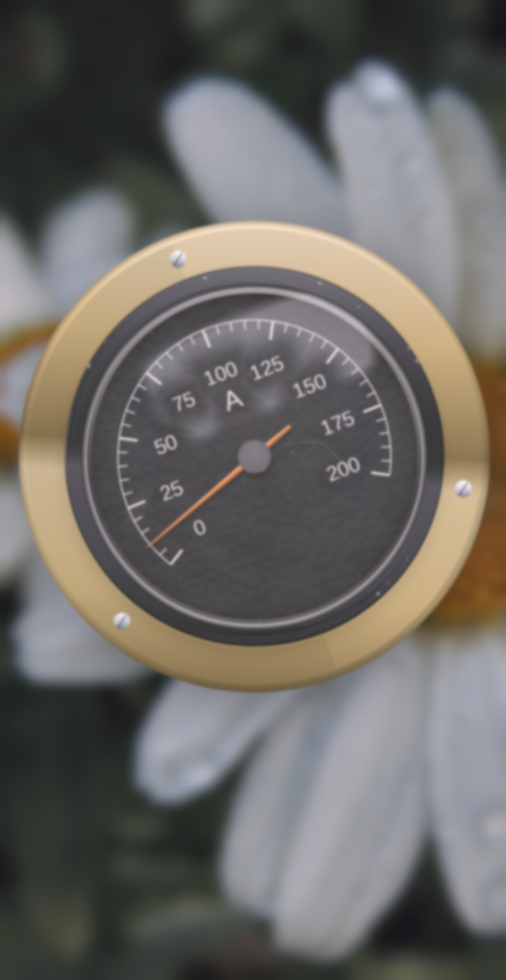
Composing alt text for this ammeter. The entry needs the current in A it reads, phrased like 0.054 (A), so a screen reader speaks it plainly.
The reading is 10 (A)
